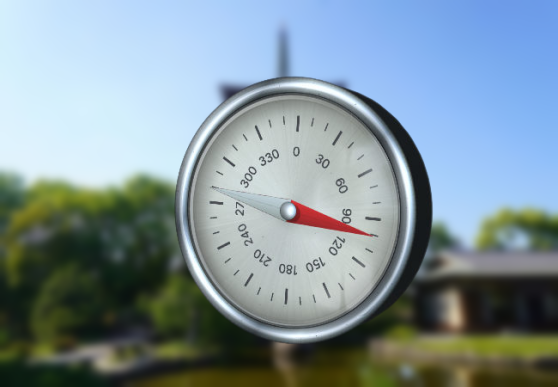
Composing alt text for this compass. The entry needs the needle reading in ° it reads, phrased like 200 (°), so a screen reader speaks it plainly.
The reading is 100 (°)
